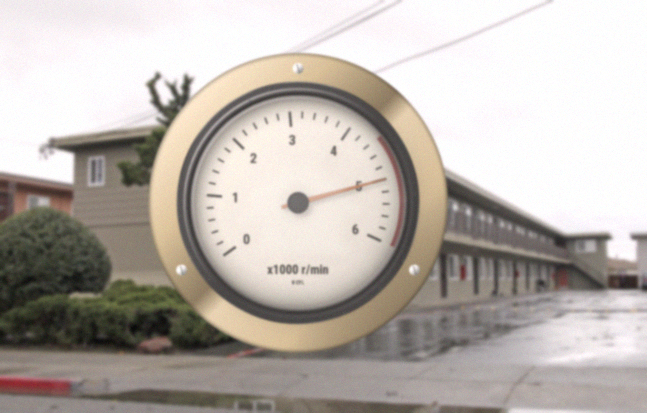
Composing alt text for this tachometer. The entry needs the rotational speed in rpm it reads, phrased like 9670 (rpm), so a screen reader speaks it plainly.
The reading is 5000 (rpm)
